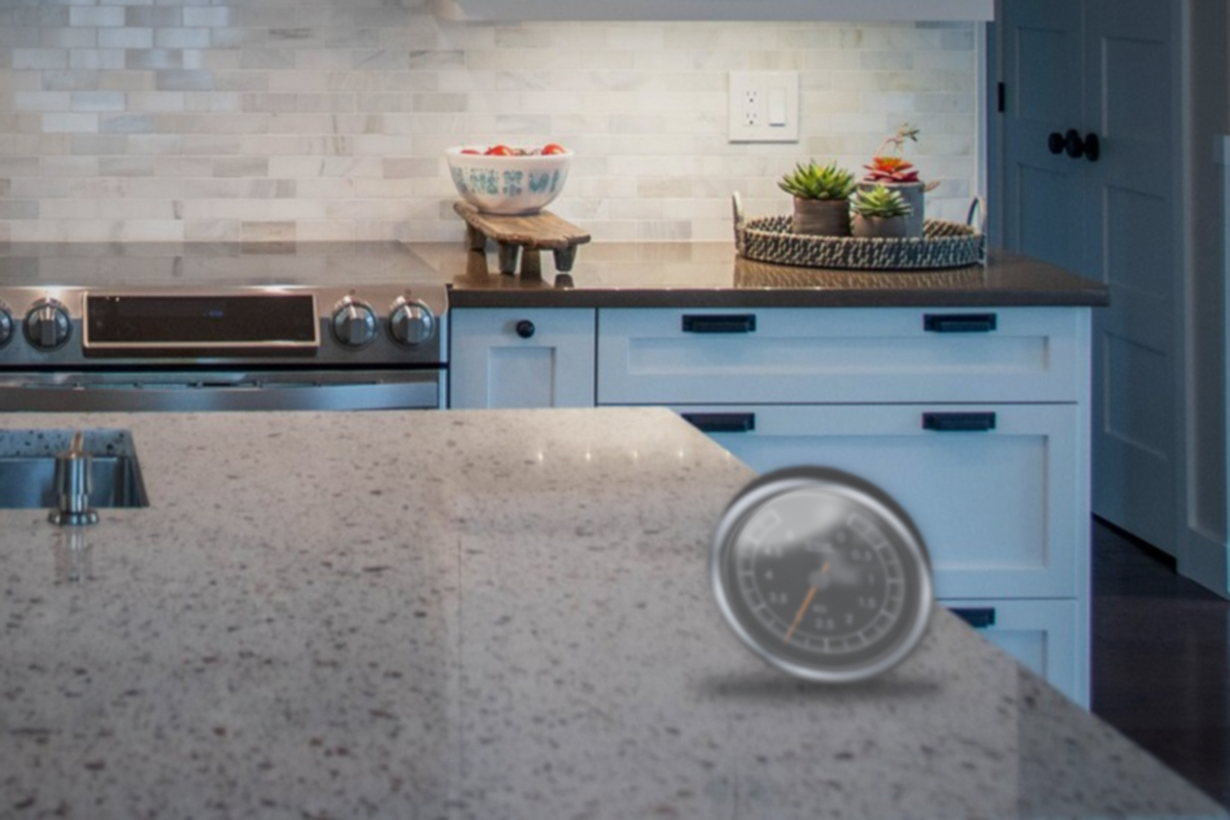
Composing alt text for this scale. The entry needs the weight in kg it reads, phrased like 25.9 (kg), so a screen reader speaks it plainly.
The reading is 3 (kg)
